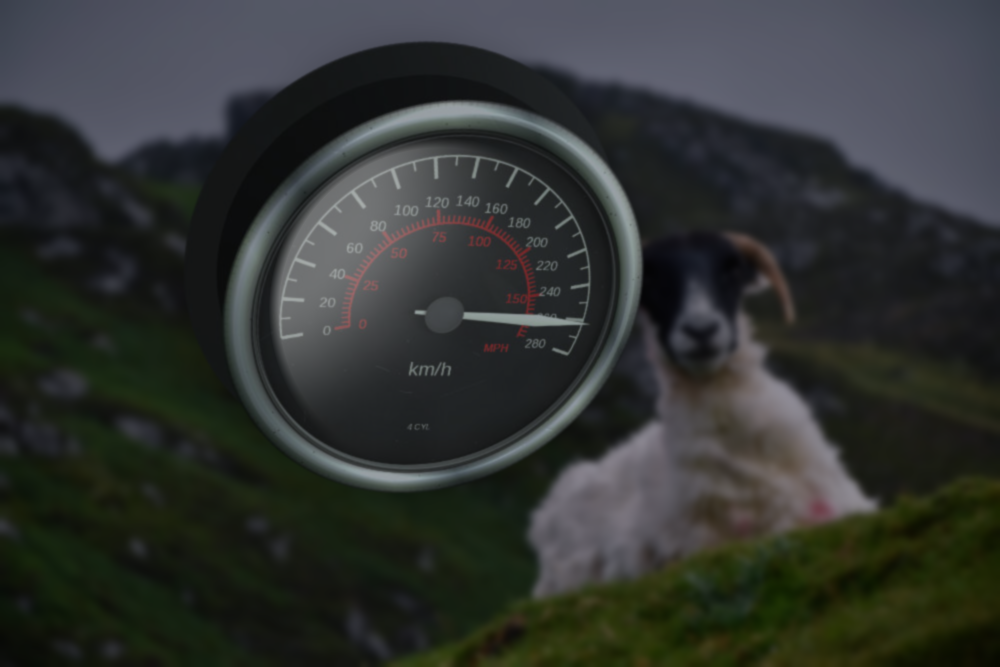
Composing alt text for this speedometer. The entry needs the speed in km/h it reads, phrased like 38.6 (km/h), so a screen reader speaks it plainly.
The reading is 260 (km/h)
